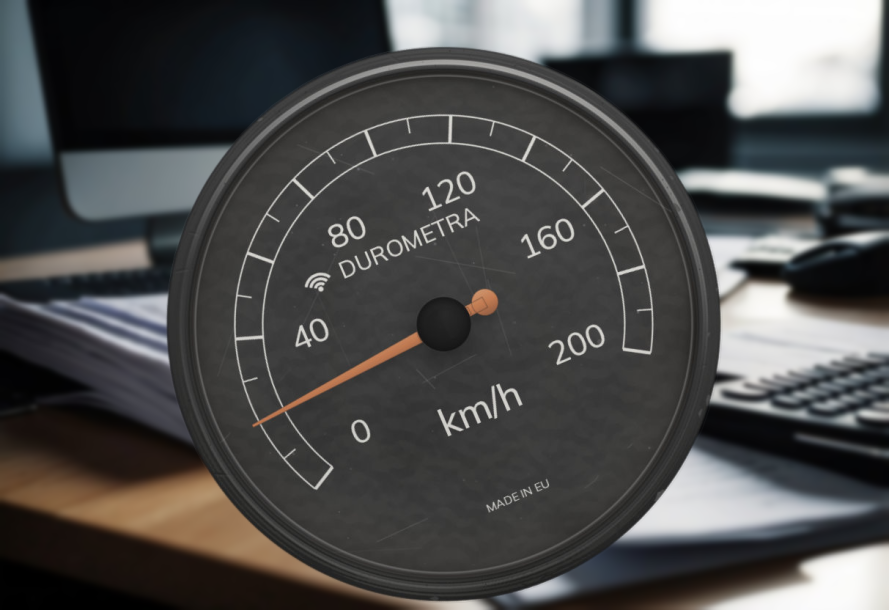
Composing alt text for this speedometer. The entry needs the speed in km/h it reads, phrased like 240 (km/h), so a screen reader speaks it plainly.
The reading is 20 (km/h)
